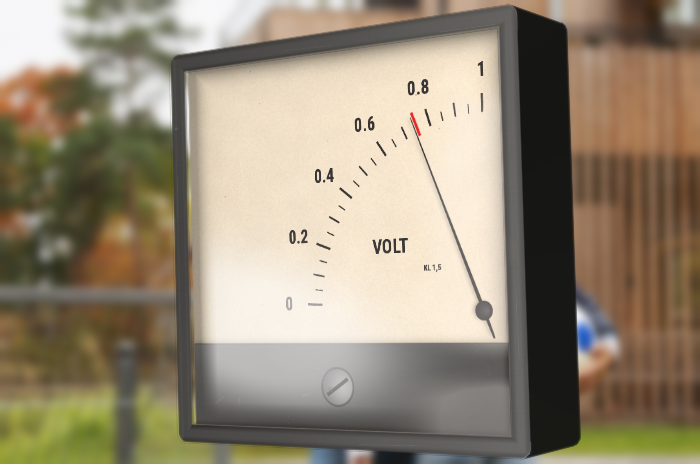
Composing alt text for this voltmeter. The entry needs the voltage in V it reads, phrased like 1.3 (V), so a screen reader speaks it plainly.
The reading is 0.75 (V)
